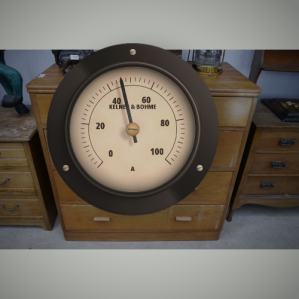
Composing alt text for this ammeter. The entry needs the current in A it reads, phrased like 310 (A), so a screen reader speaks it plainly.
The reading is 46 (A)
